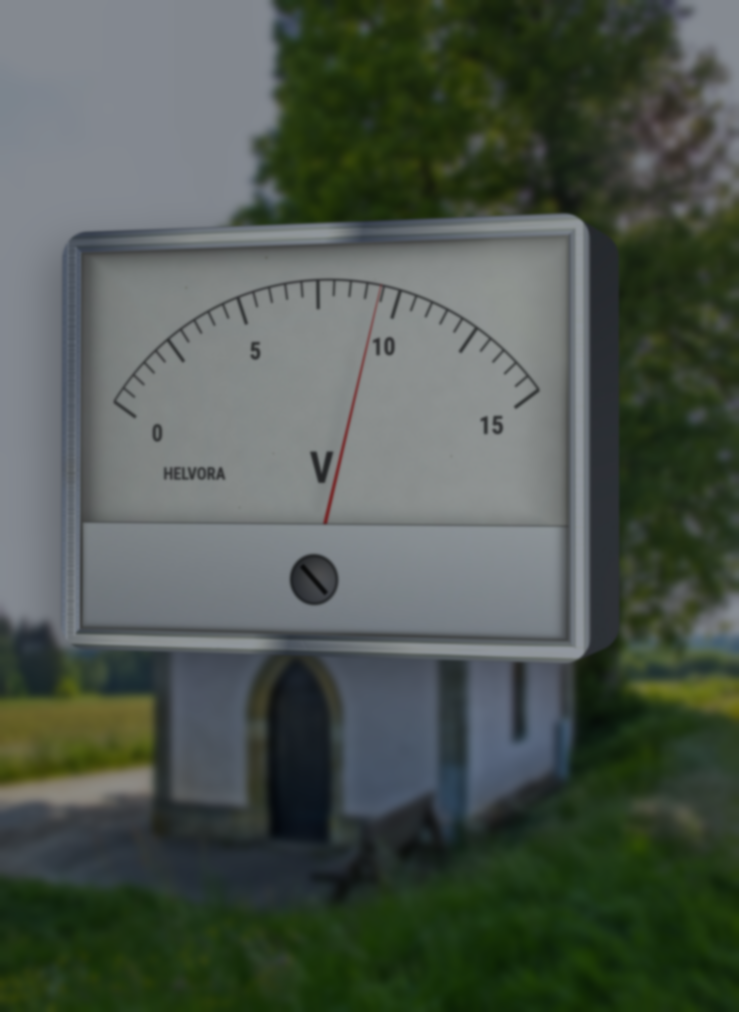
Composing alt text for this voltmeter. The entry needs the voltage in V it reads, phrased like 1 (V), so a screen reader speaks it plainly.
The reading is 9.5 (V)
